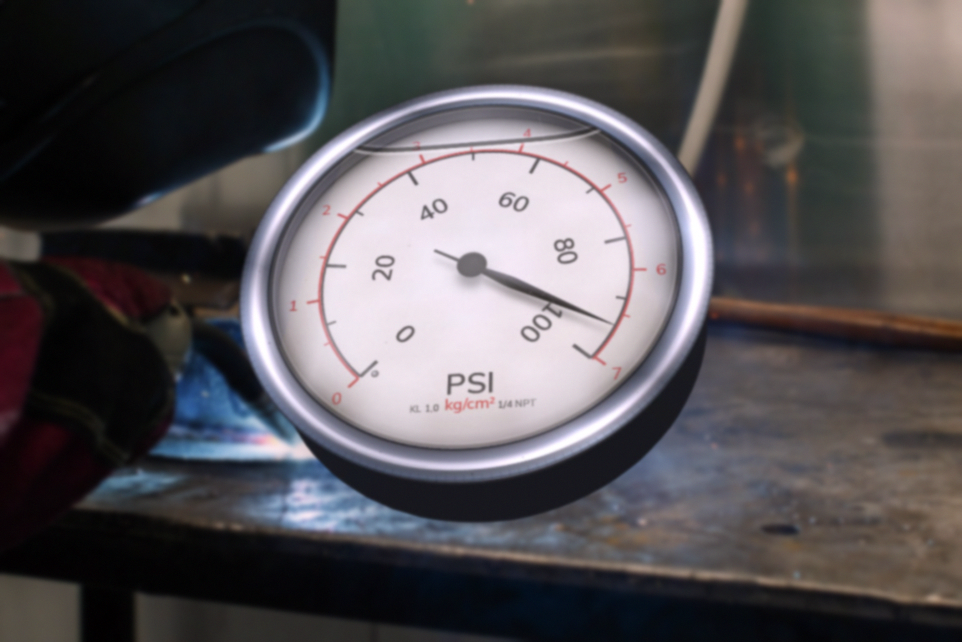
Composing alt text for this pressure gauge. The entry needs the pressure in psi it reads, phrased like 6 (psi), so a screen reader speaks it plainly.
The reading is 95 (psi)
